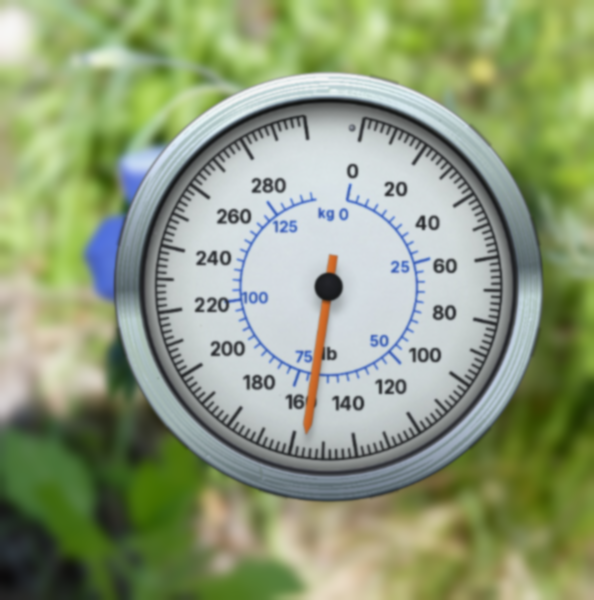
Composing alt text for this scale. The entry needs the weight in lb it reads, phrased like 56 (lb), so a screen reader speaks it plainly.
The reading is 156 (lb)
